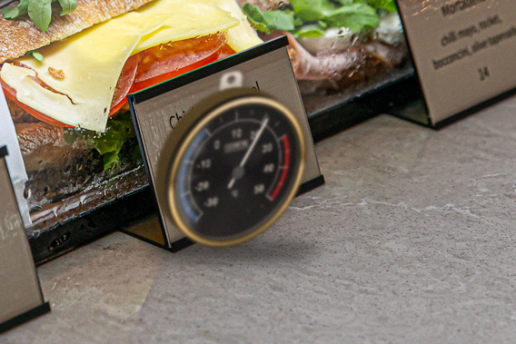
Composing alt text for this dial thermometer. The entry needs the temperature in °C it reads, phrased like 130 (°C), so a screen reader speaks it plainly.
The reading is 20 (°C)
